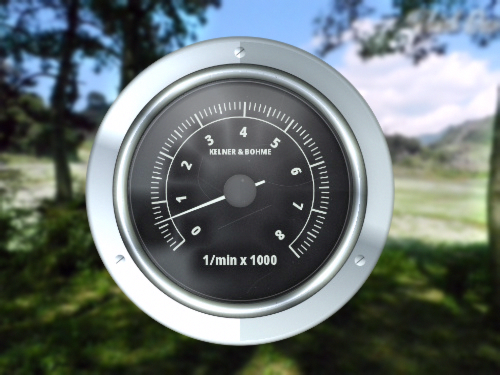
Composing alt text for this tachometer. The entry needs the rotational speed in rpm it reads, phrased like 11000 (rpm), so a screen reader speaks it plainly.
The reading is 600 (rpm)
